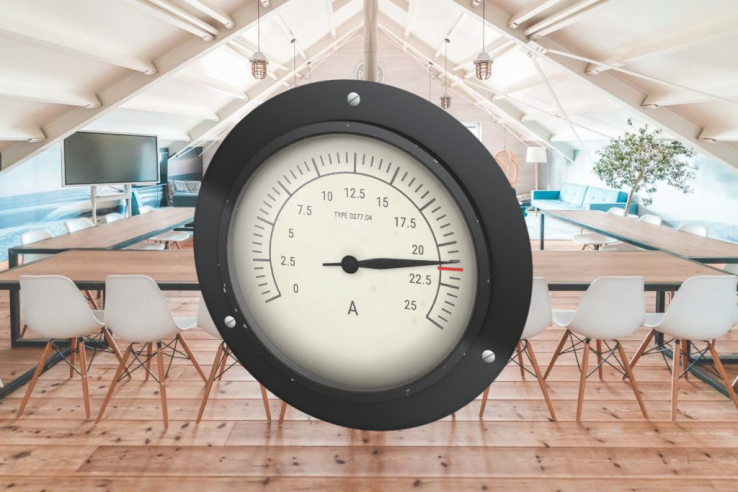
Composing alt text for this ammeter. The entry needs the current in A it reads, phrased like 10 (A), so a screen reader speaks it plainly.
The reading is 21 (A)
